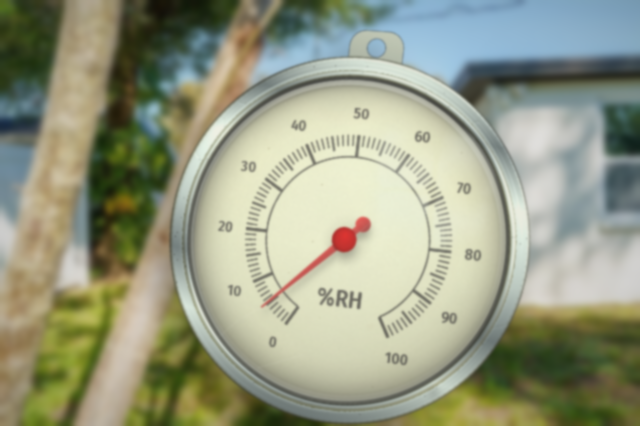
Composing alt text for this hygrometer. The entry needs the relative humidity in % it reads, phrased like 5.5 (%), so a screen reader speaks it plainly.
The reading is 5 (%)
